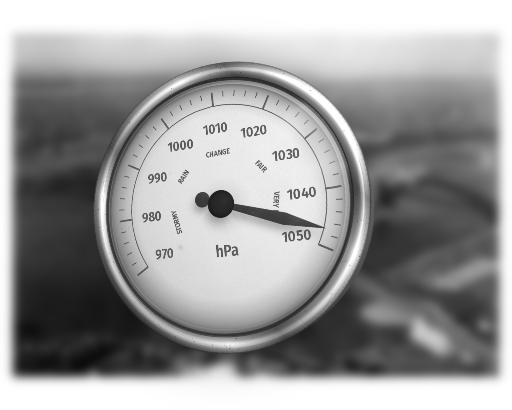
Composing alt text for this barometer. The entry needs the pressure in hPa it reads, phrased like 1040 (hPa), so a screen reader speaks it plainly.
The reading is 1047 (hPa)
